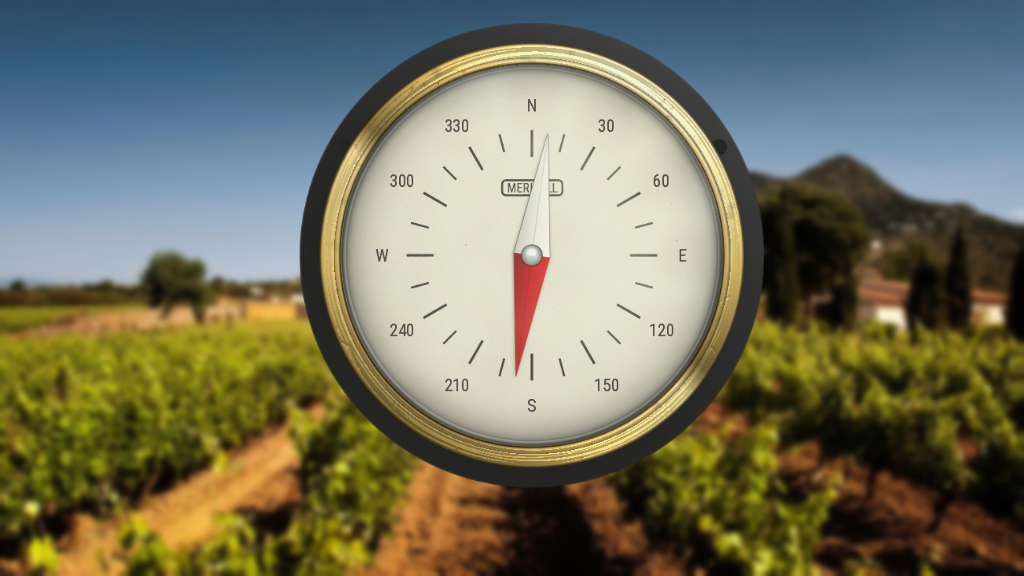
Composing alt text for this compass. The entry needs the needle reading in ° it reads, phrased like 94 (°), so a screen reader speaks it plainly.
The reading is 187.5 (°)
